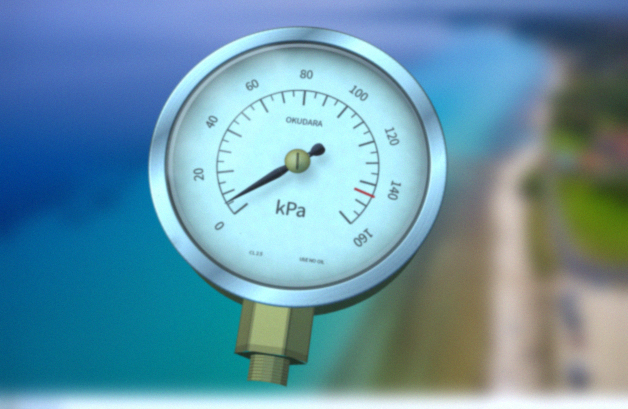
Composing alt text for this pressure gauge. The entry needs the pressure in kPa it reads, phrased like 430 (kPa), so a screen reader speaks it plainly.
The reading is 5 (kPa)
